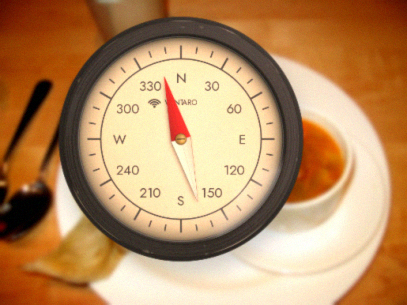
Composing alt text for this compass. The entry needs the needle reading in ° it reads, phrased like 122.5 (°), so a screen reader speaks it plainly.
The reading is 345 (°)
